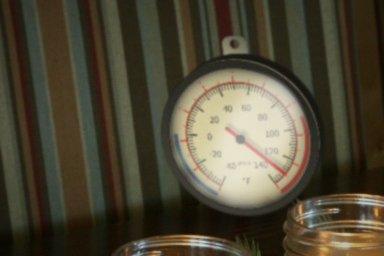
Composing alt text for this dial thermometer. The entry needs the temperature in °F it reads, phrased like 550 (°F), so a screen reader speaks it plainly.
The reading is 130 (°F)
